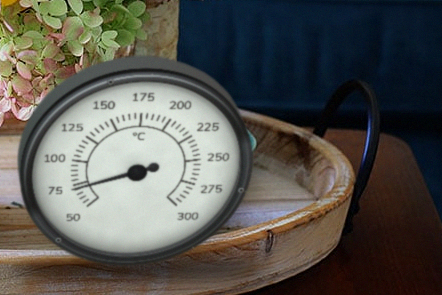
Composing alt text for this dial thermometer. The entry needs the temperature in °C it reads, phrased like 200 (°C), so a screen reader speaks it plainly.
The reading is 75 (°C)
